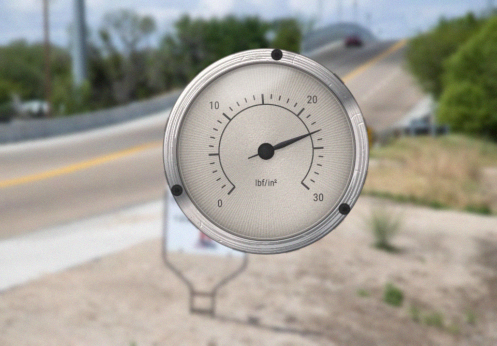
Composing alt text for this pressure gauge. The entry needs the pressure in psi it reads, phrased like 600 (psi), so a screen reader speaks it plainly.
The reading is 23 (psi)
